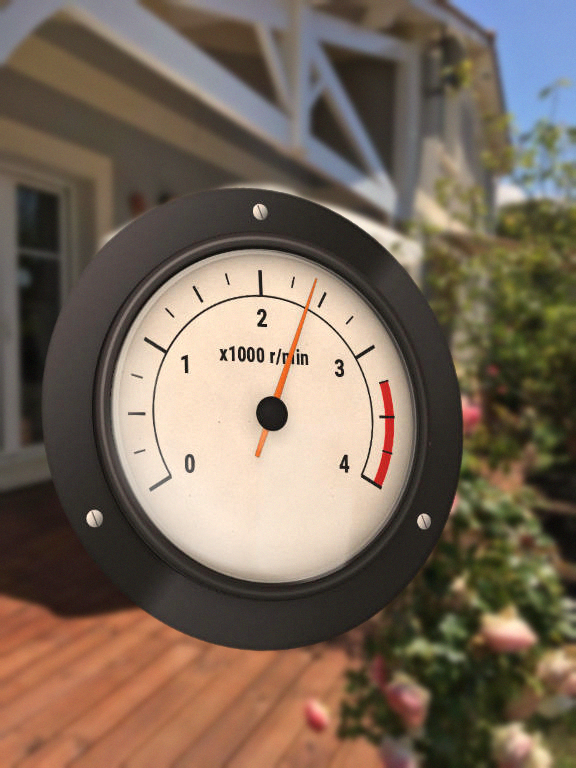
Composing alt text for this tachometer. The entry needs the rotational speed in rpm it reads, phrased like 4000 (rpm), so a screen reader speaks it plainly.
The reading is 2375 (rpm)
